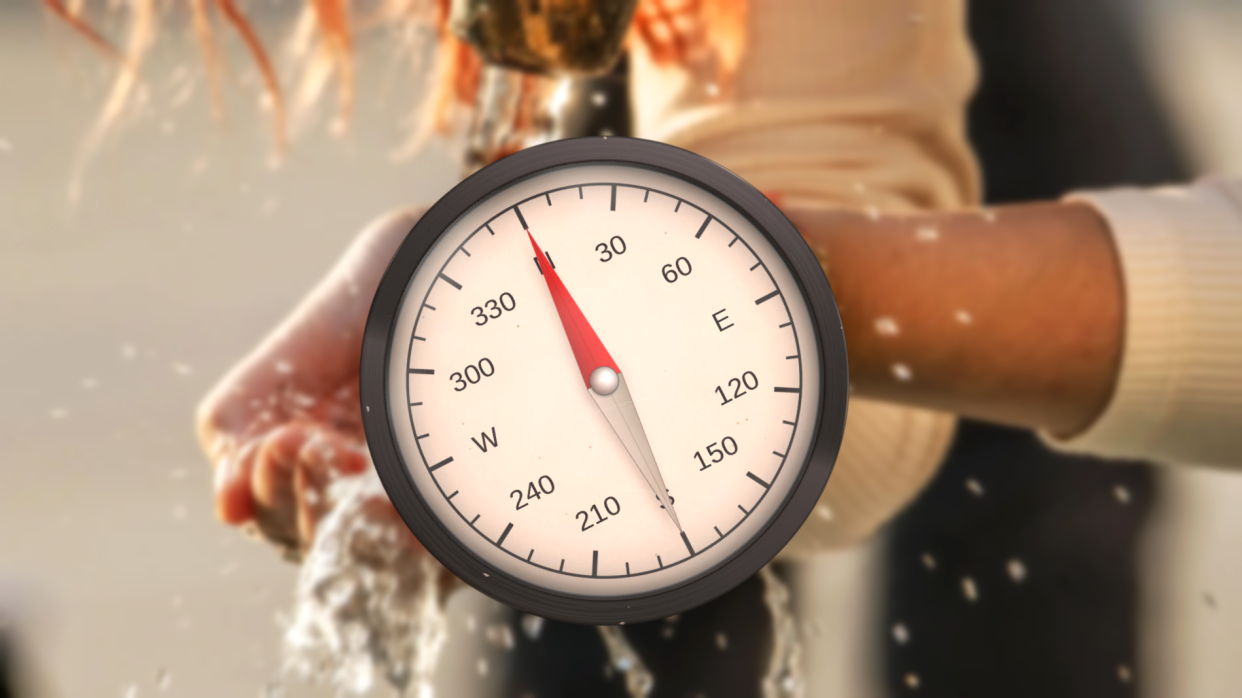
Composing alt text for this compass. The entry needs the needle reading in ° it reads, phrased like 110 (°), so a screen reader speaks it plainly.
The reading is 0 (°)
